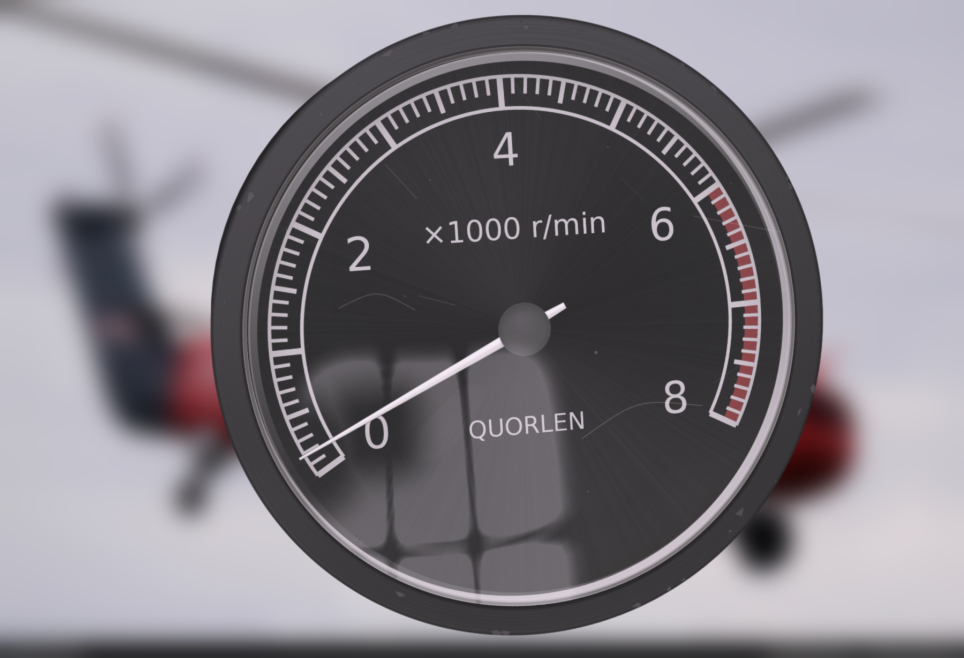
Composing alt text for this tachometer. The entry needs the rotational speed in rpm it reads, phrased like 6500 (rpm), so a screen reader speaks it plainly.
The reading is 200 (rpm)
